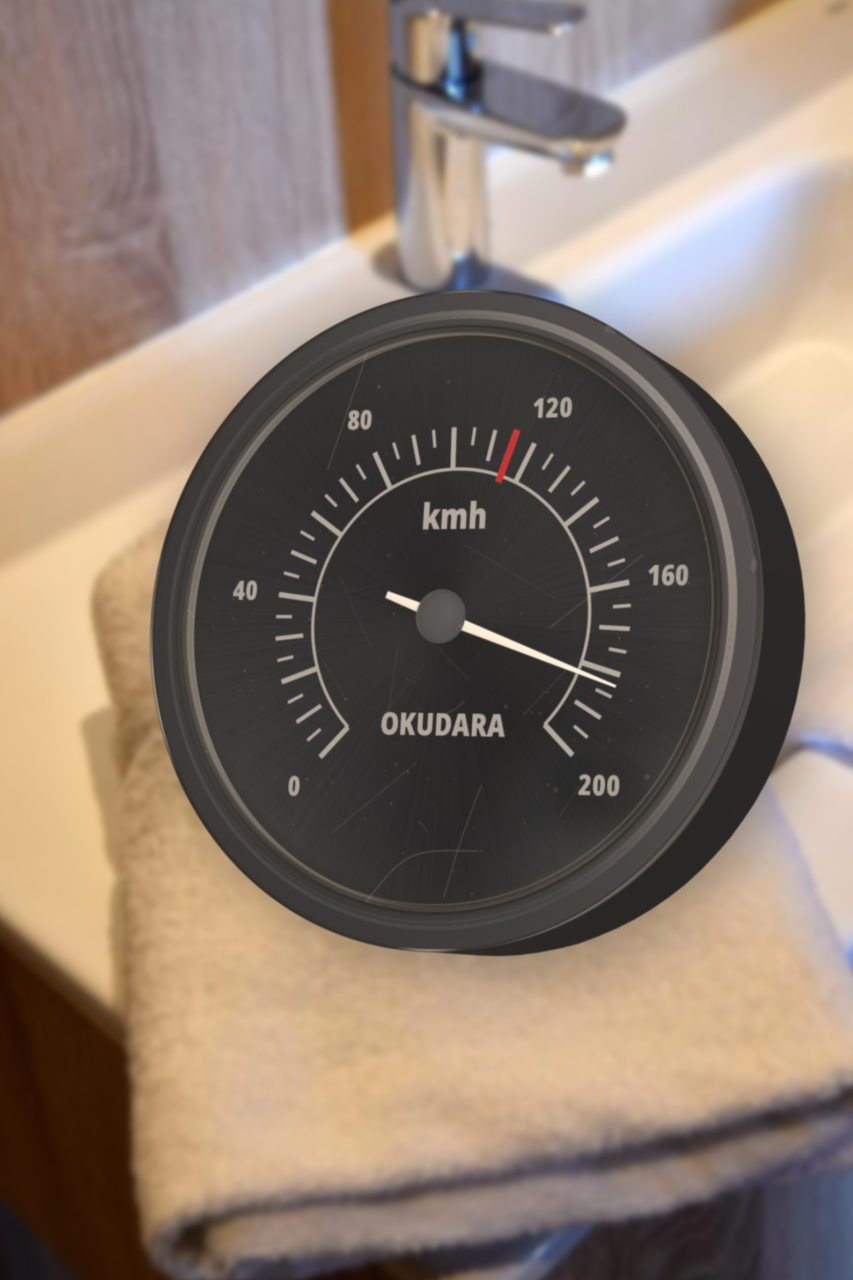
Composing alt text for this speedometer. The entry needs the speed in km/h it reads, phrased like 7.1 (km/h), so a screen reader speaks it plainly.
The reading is 182.5 (km/h)
